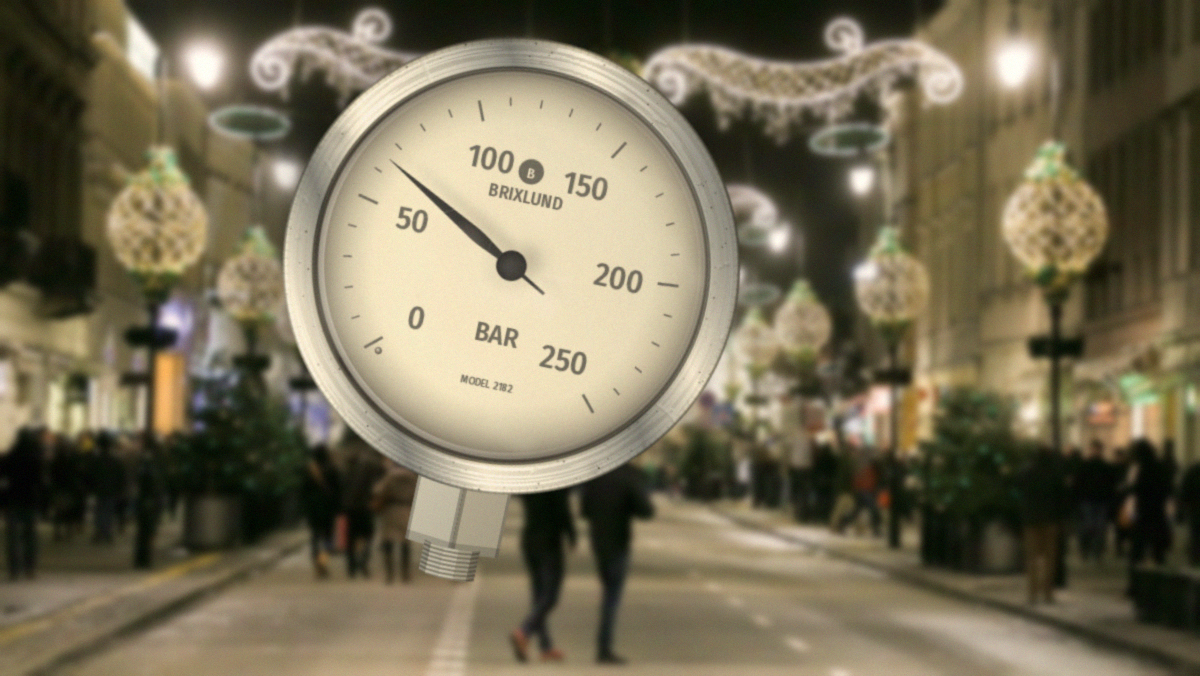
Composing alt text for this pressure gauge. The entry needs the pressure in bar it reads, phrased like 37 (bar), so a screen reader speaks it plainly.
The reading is 65 (bar)
